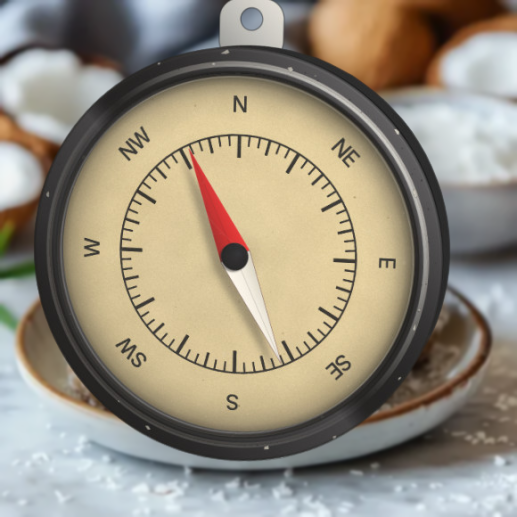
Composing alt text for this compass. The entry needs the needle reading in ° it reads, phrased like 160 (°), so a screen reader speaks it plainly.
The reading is 335 (°)
